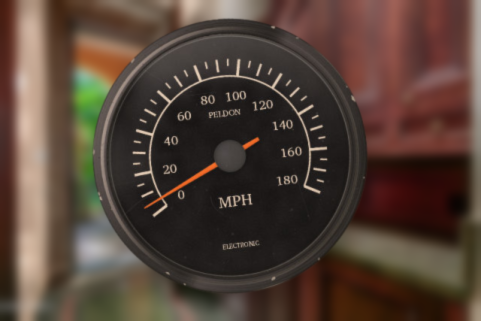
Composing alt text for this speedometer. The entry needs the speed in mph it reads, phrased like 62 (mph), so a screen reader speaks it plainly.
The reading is 5 (mph)
